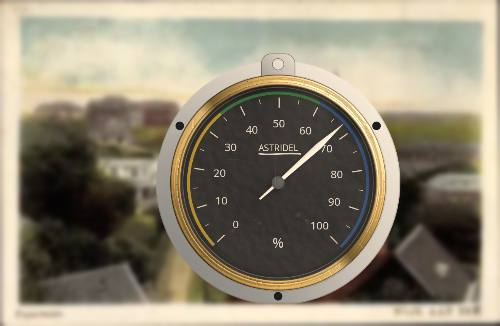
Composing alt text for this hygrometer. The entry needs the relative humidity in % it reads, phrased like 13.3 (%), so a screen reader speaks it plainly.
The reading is 67.5 (%)
